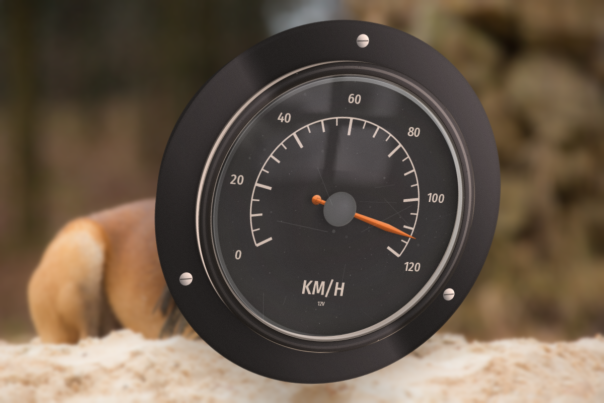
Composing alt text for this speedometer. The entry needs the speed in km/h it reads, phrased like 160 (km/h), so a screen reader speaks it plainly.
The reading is 112.5 (km/h)
